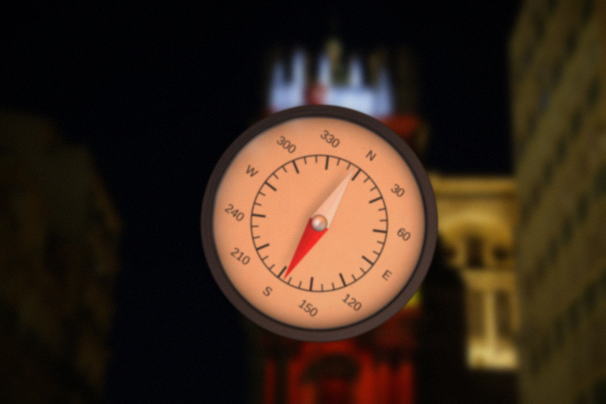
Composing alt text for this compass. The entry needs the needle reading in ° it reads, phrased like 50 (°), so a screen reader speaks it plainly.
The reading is 175 (°)
